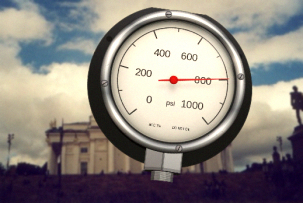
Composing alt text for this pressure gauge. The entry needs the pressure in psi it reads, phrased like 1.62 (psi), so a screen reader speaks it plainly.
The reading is 800 (psi)
